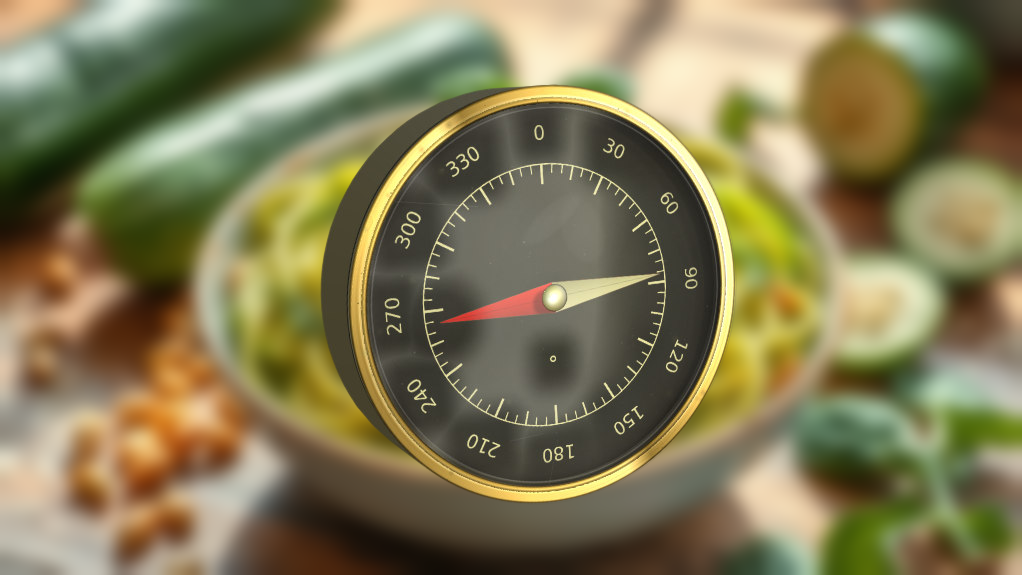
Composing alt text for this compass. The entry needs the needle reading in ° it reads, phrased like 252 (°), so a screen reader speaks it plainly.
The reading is 265 (°)
